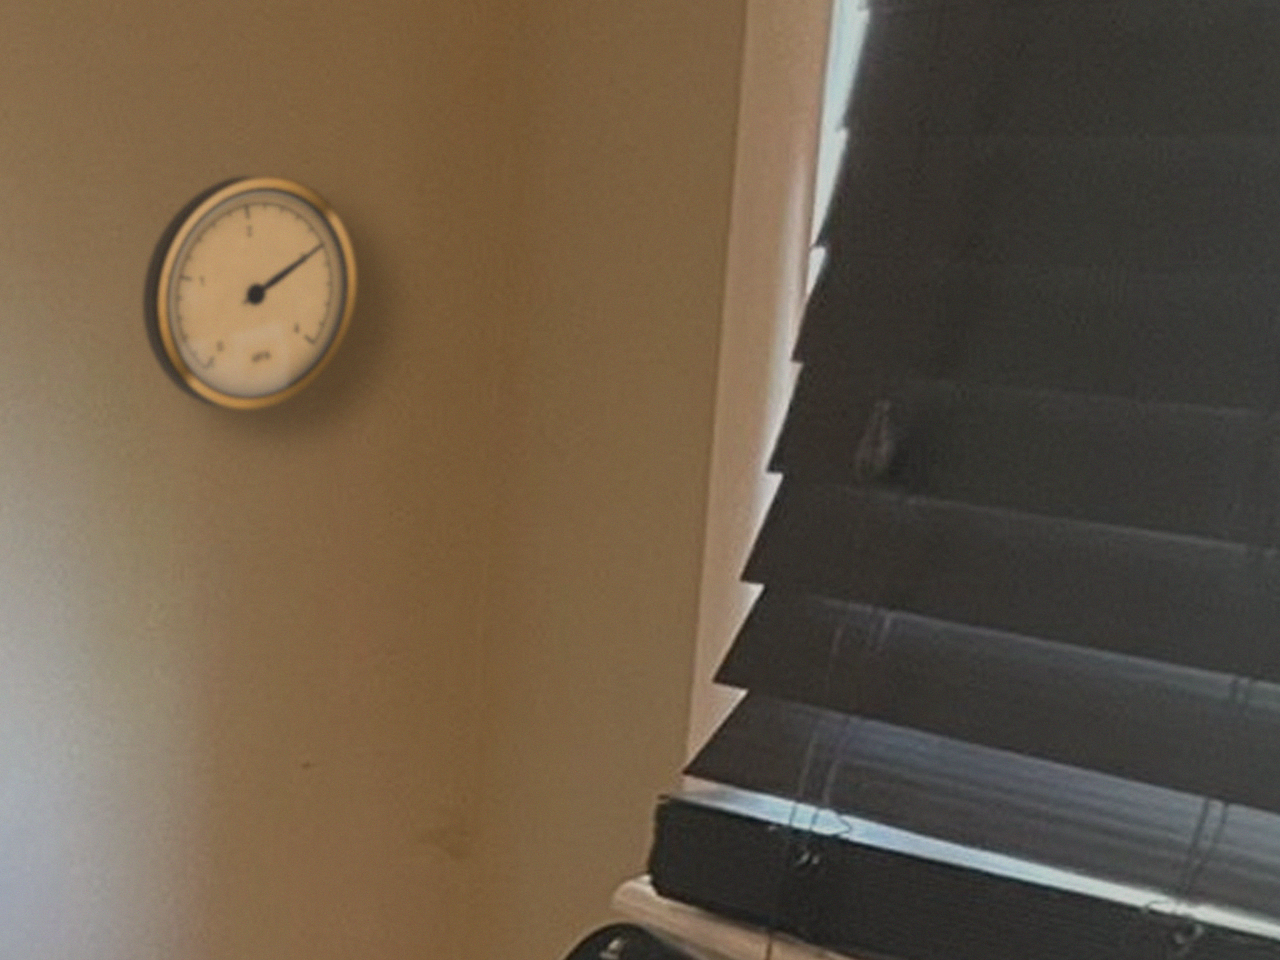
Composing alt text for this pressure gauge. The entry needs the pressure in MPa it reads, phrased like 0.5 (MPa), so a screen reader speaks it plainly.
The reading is 3 (MPa)
